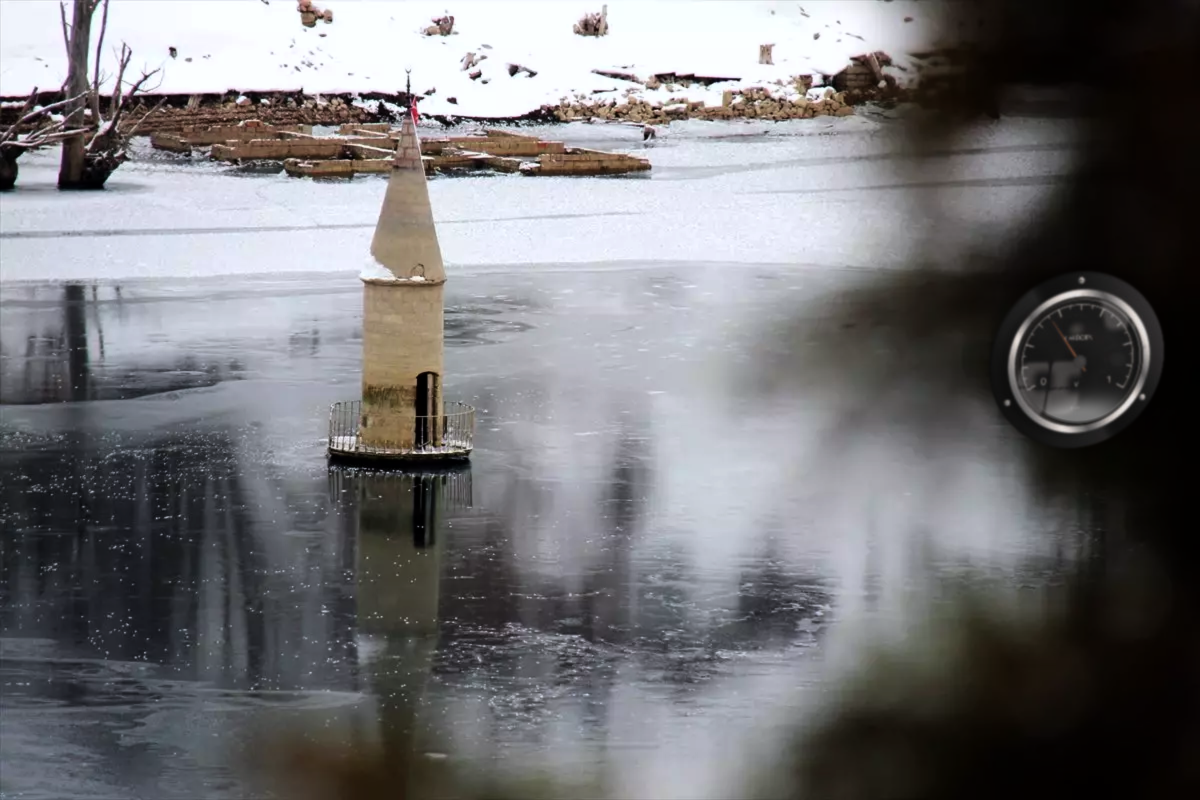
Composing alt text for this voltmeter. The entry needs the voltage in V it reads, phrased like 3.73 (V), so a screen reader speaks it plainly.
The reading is 0.35 (V)
